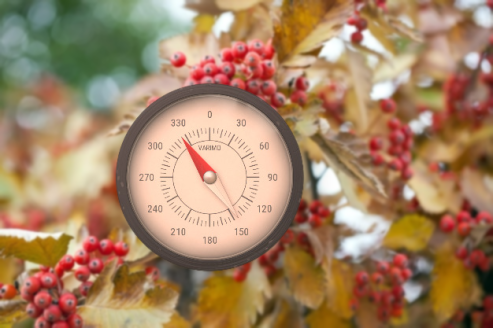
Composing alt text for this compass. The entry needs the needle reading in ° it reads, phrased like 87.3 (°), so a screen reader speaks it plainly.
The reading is 325 (°)
